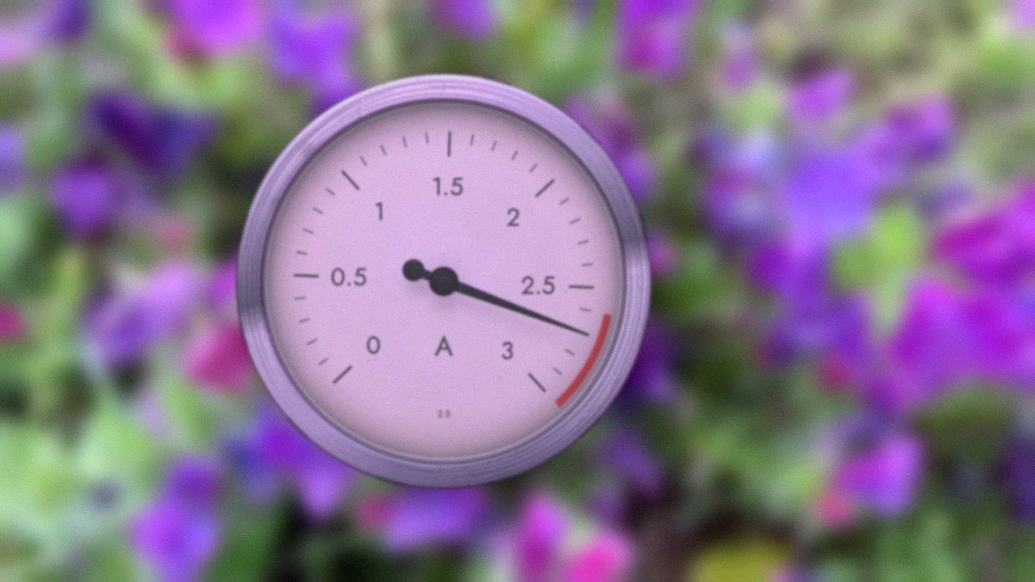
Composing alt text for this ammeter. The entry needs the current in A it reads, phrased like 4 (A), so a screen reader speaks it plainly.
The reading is 2.7 (A)
